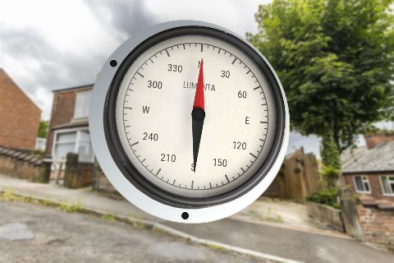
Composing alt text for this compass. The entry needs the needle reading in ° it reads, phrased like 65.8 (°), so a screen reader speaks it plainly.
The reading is 0 (°)
